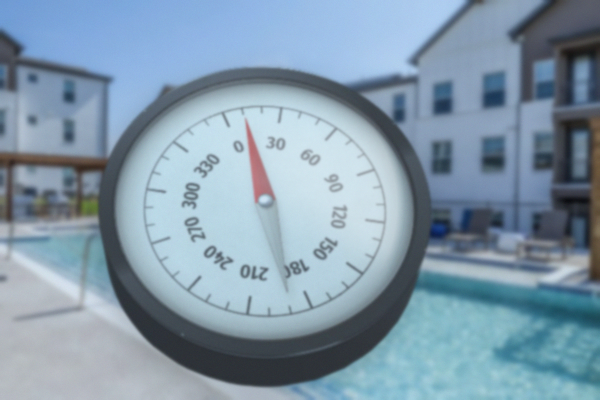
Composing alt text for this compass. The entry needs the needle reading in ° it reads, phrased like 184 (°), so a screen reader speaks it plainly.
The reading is 10 (°)
